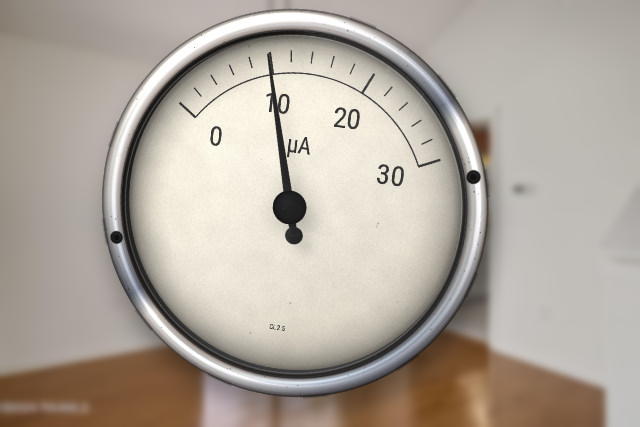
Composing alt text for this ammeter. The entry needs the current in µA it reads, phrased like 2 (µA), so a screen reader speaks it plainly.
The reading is 10 (µA)
